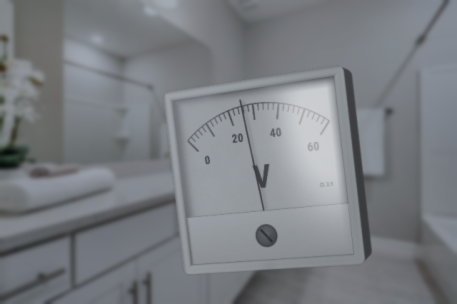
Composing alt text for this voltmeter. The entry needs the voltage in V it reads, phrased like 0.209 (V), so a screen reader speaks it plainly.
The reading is 26 (V)
